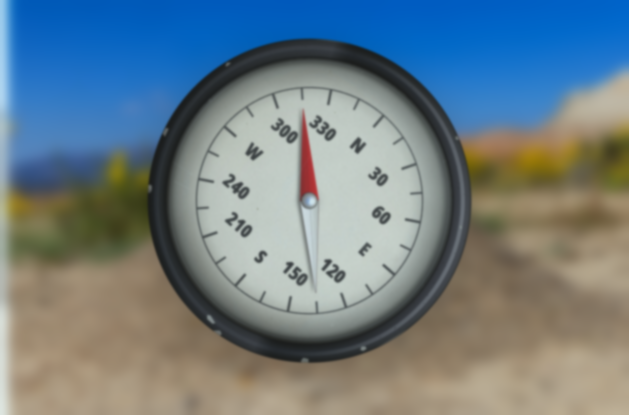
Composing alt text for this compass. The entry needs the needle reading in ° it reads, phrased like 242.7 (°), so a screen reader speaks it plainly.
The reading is 315 (°)
